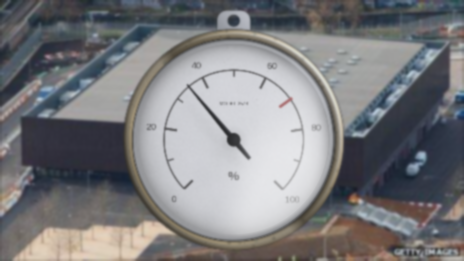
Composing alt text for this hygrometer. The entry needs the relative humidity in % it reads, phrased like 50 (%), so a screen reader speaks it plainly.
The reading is 35 (%)
